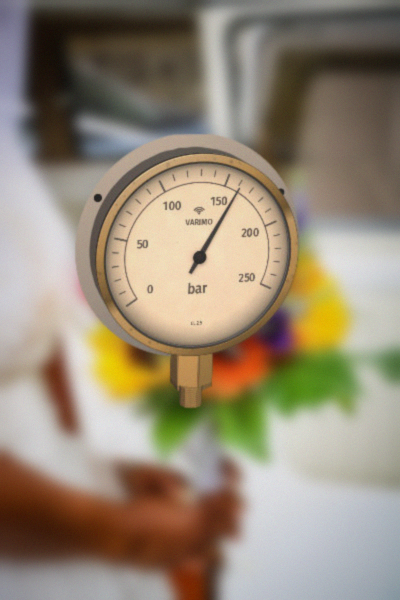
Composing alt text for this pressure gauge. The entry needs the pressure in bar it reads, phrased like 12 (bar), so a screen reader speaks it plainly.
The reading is 160 (bar)
